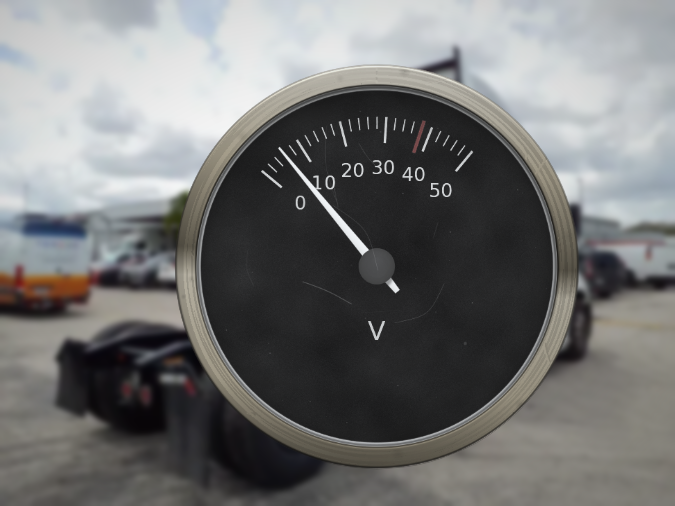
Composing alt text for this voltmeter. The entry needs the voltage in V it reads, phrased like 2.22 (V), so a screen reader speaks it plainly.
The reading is 6 (V)
